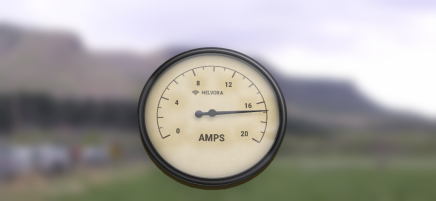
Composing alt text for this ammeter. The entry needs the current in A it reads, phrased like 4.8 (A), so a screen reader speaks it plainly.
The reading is 17 (A)
